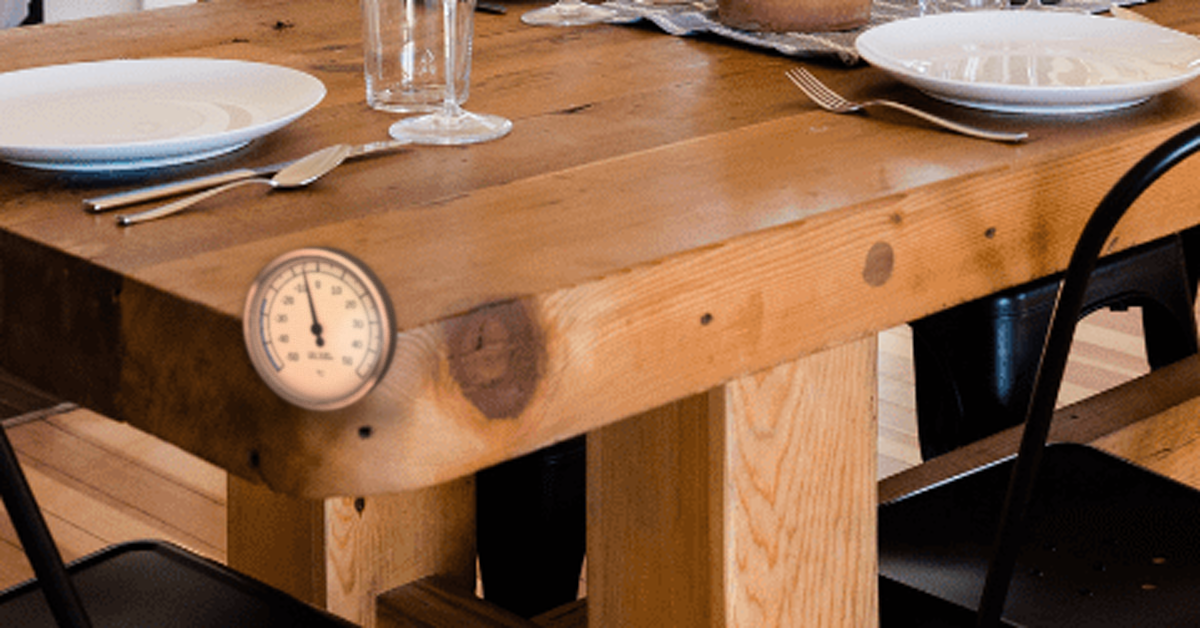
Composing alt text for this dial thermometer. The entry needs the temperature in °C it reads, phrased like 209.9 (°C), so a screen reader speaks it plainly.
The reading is -5 (°C)
